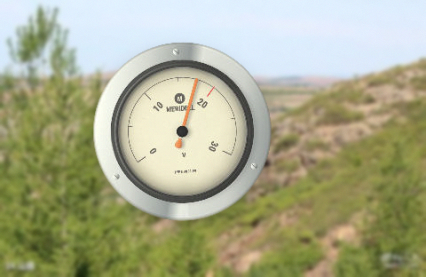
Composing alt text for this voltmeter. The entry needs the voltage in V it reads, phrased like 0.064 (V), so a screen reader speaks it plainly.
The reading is 17.5 (V)
